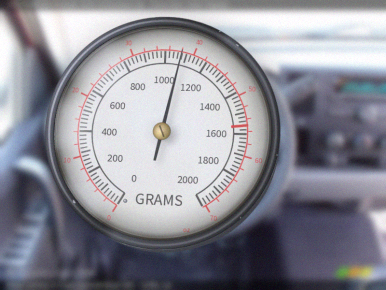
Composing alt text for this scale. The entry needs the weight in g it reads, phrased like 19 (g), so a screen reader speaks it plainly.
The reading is 1080 (g)
